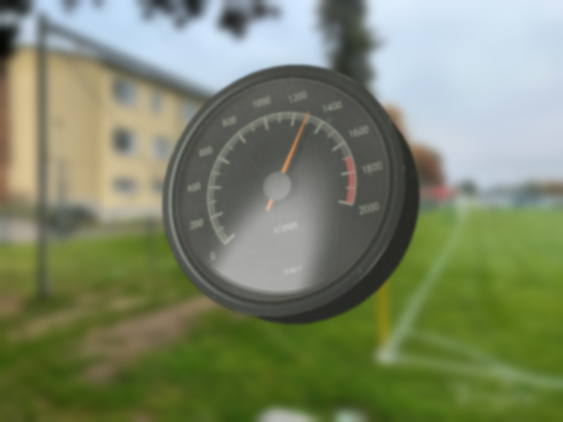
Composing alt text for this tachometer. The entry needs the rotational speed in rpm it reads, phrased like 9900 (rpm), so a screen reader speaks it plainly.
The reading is 1300 (rpm)
